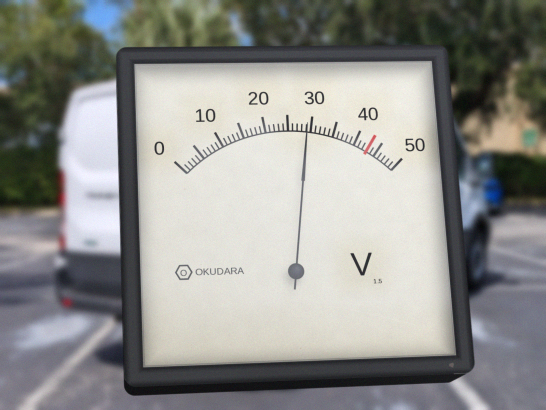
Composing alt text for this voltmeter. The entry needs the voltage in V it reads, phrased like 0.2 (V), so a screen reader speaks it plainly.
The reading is 29 (V)
